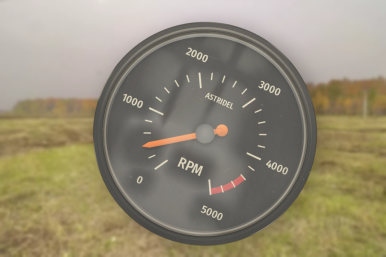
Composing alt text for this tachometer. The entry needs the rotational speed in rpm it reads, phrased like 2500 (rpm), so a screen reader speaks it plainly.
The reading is 400 (rpm)
